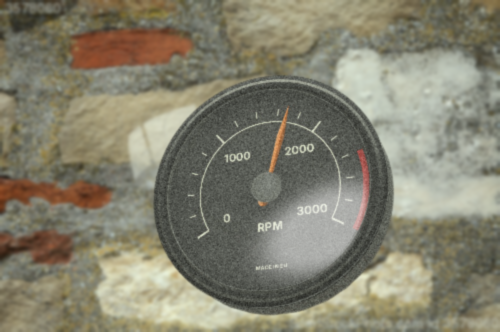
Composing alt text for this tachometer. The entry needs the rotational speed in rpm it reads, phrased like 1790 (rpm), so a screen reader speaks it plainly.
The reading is 1700 (rpm)
